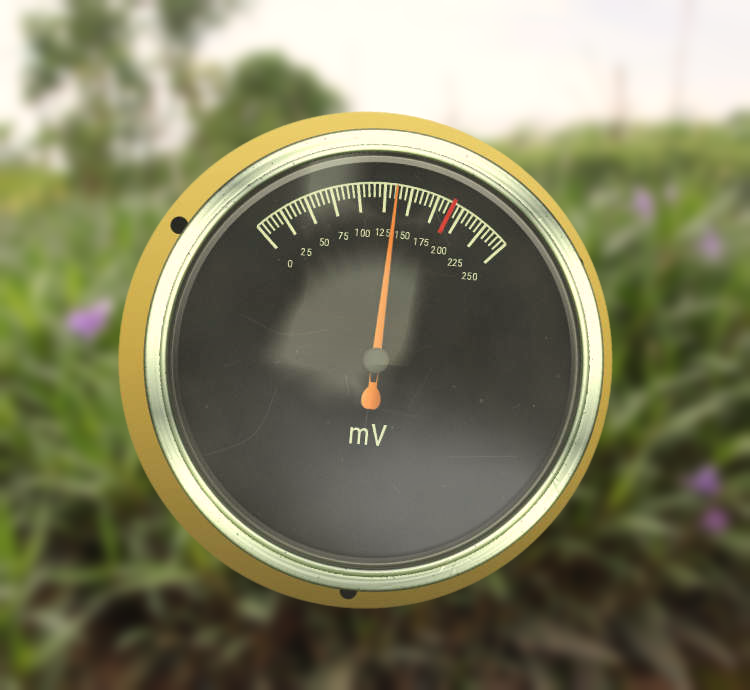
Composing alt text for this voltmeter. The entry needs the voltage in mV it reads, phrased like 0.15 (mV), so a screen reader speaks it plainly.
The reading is 135 (mV)
